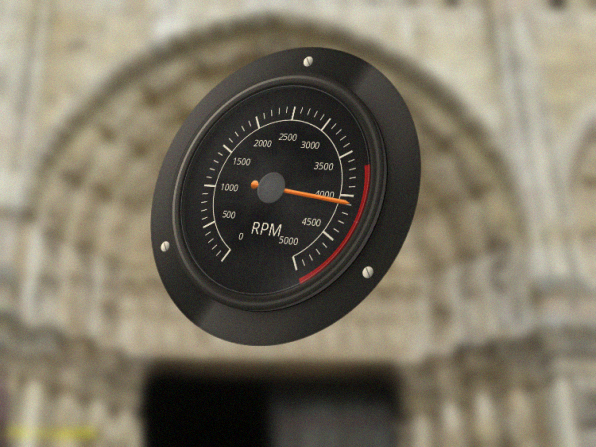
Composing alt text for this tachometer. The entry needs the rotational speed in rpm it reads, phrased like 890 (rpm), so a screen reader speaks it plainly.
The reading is 4100 (rpm)
